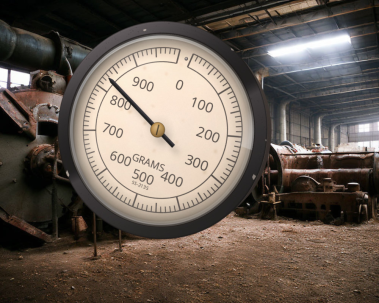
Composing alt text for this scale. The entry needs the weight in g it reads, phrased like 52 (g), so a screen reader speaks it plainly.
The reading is 830 (g)
